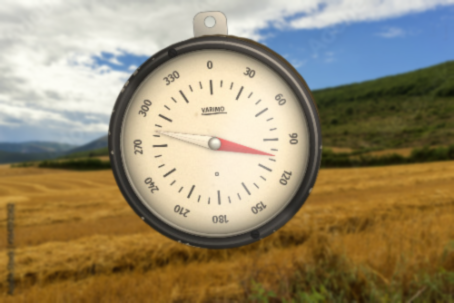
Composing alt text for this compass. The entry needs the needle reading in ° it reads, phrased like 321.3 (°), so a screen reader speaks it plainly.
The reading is 105 (°)
